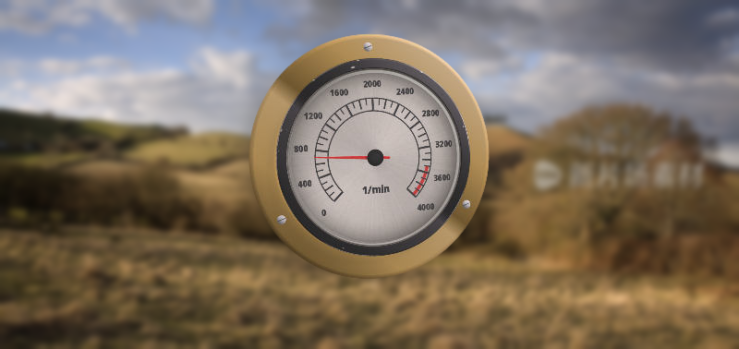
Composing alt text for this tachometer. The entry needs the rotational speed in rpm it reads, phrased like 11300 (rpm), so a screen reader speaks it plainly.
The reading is 700 (rpm)
